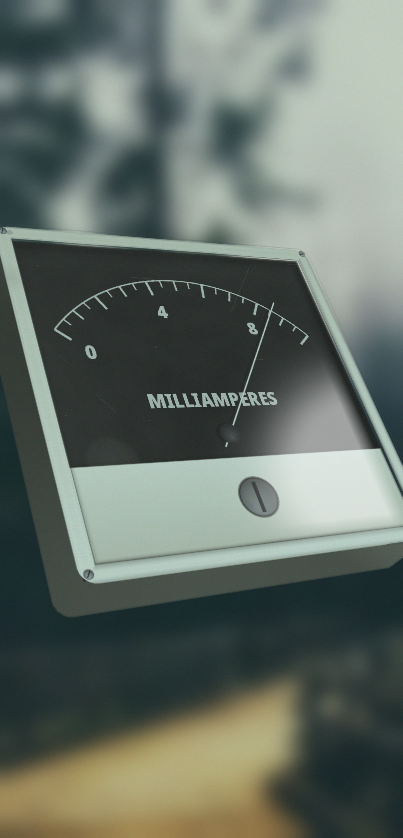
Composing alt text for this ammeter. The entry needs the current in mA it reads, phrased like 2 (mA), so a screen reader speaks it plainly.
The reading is 8.5 (mA)
